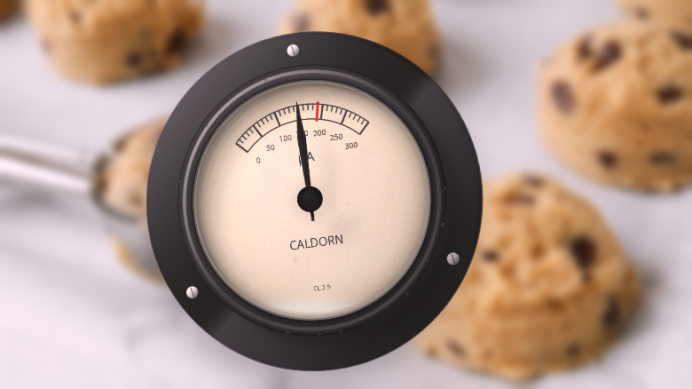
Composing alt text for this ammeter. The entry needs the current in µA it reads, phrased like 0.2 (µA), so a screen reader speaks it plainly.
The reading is 150 (µA)
